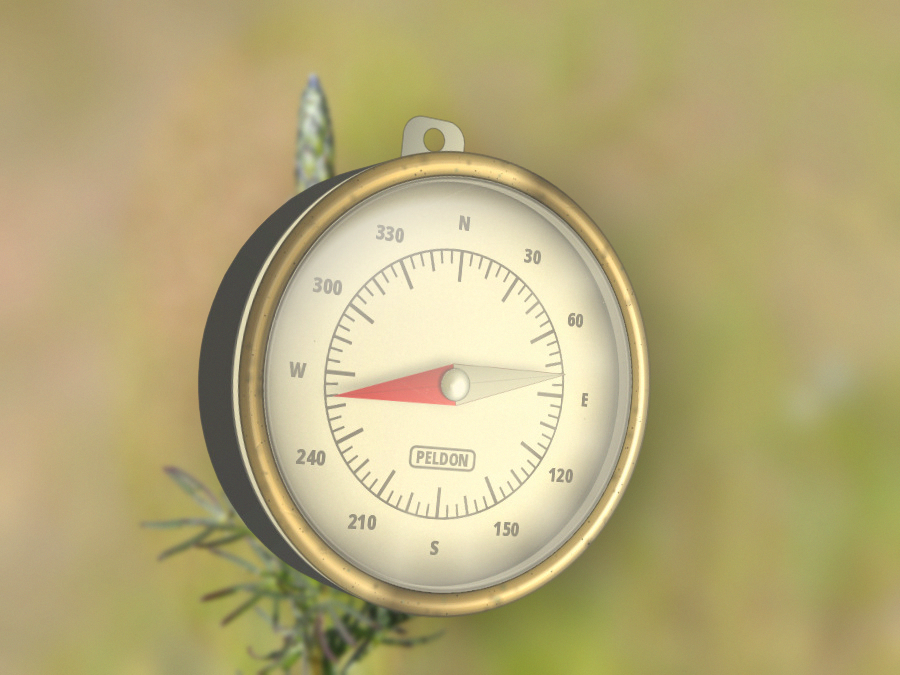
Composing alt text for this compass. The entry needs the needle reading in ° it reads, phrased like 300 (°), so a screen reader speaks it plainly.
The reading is 260 (°)
